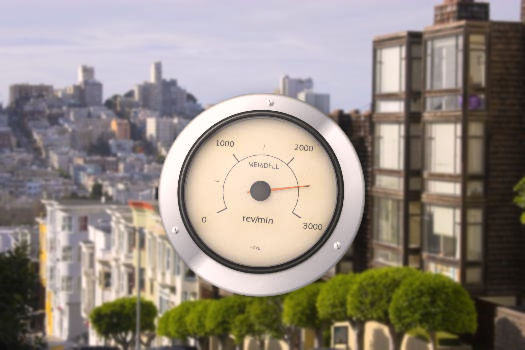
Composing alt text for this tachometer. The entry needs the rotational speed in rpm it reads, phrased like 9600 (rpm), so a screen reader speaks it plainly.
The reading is 2500 (rpm)
